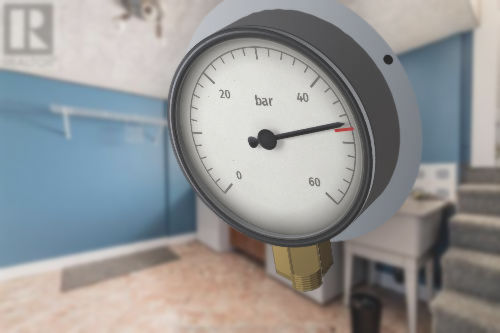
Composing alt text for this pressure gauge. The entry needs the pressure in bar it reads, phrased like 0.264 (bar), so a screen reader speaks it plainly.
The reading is 47 (bar)
